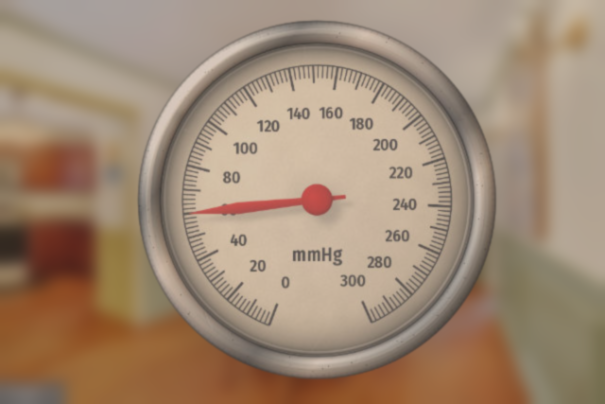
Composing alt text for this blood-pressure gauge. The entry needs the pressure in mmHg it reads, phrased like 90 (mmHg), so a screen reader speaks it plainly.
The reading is 60 (mmHg)
